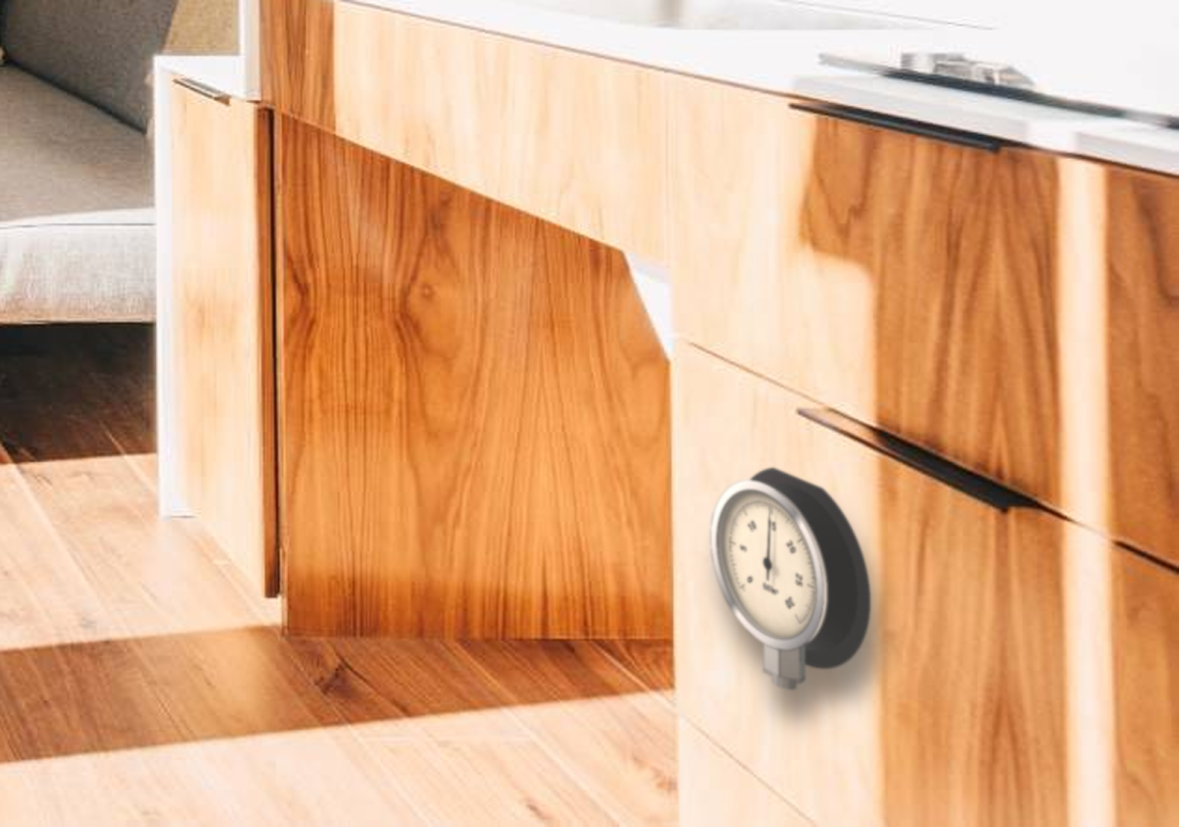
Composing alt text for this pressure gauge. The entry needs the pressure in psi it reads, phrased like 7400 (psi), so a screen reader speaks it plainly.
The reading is 15 (psi)
